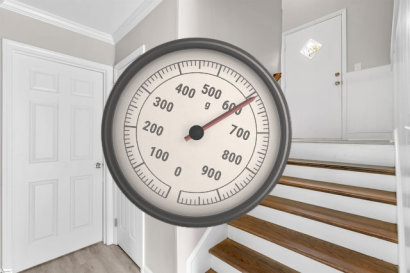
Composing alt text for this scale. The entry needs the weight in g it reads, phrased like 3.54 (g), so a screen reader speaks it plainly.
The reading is 610 (g)
